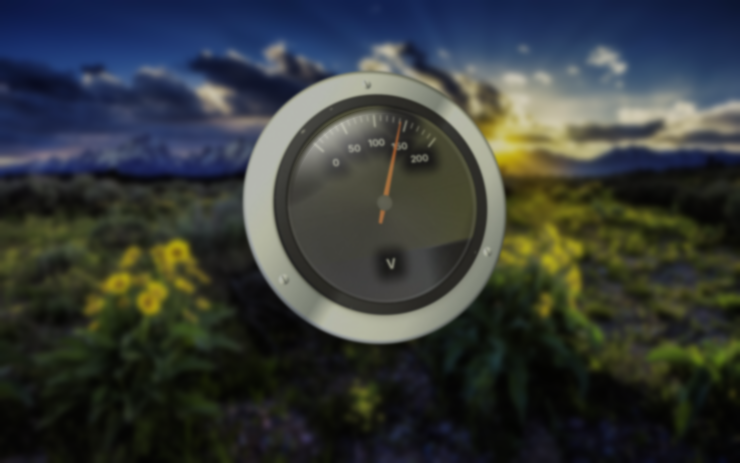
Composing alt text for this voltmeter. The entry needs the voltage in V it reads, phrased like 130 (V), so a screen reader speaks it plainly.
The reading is 140 (V)
